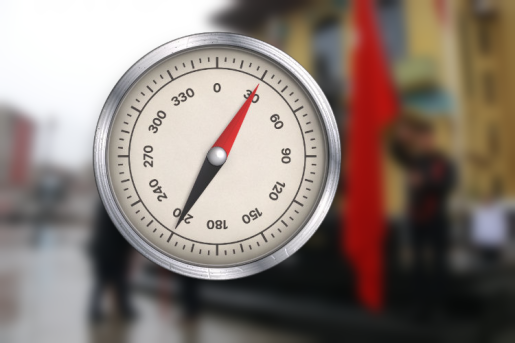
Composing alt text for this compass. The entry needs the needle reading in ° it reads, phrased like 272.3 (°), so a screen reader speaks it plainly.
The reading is 30 (°)
